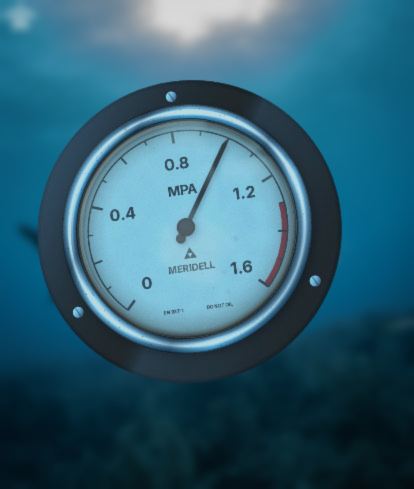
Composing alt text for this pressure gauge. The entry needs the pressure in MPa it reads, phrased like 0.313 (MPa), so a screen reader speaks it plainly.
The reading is 1 (MPa)
